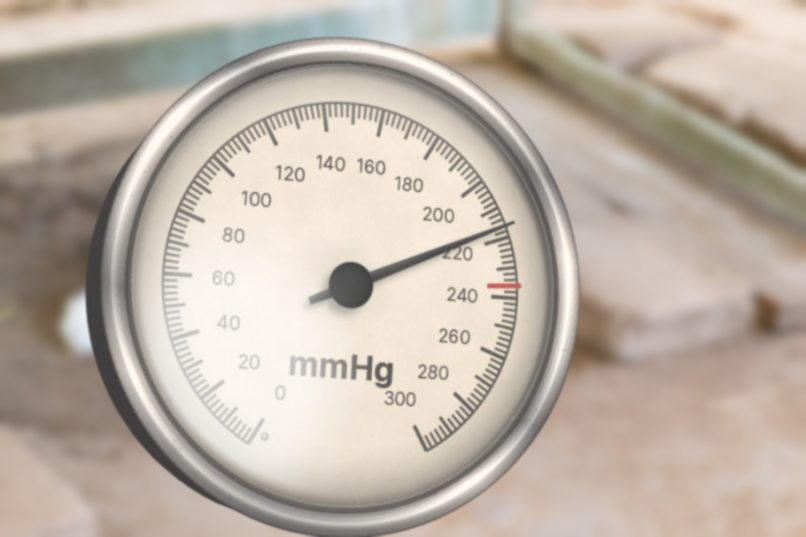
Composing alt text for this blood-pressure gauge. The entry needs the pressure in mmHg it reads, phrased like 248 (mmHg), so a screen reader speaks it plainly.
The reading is 216 (mmHg)
